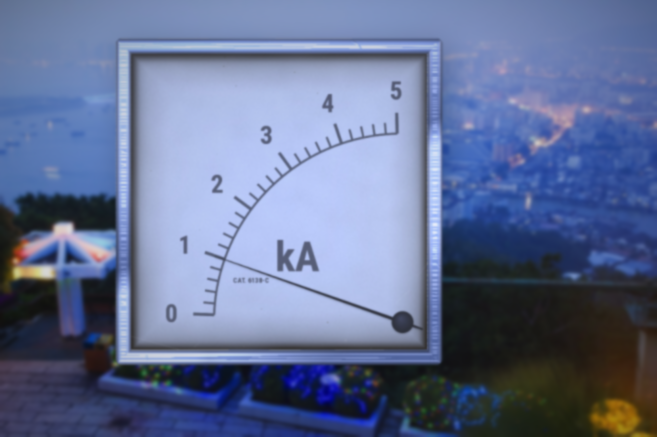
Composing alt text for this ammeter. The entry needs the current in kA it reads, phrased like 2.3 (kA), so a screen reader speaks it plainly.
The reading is 1 (kA)
